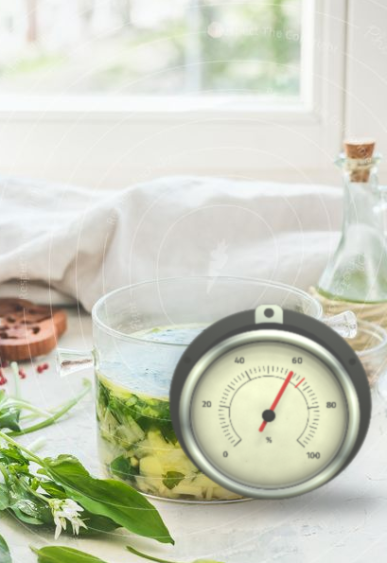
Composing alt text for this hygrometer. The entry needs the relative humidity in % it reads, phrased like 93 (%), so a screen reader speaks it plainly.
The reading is 60 (%)
